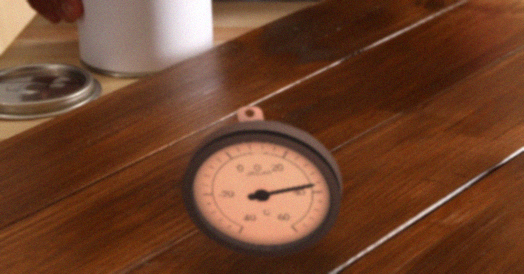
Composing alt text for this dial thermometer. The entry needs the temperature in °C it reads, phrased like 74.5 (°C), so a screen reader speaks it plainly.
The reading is 36 (°C)
